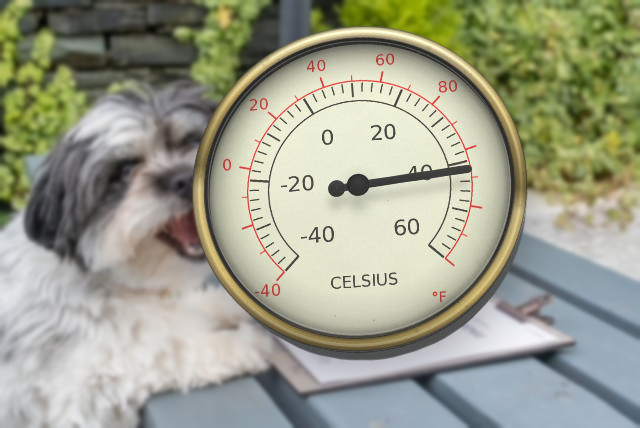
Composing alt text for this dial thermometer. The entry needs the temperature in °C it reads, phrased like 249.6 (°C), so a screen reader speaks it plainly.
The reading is 42 (°C)
